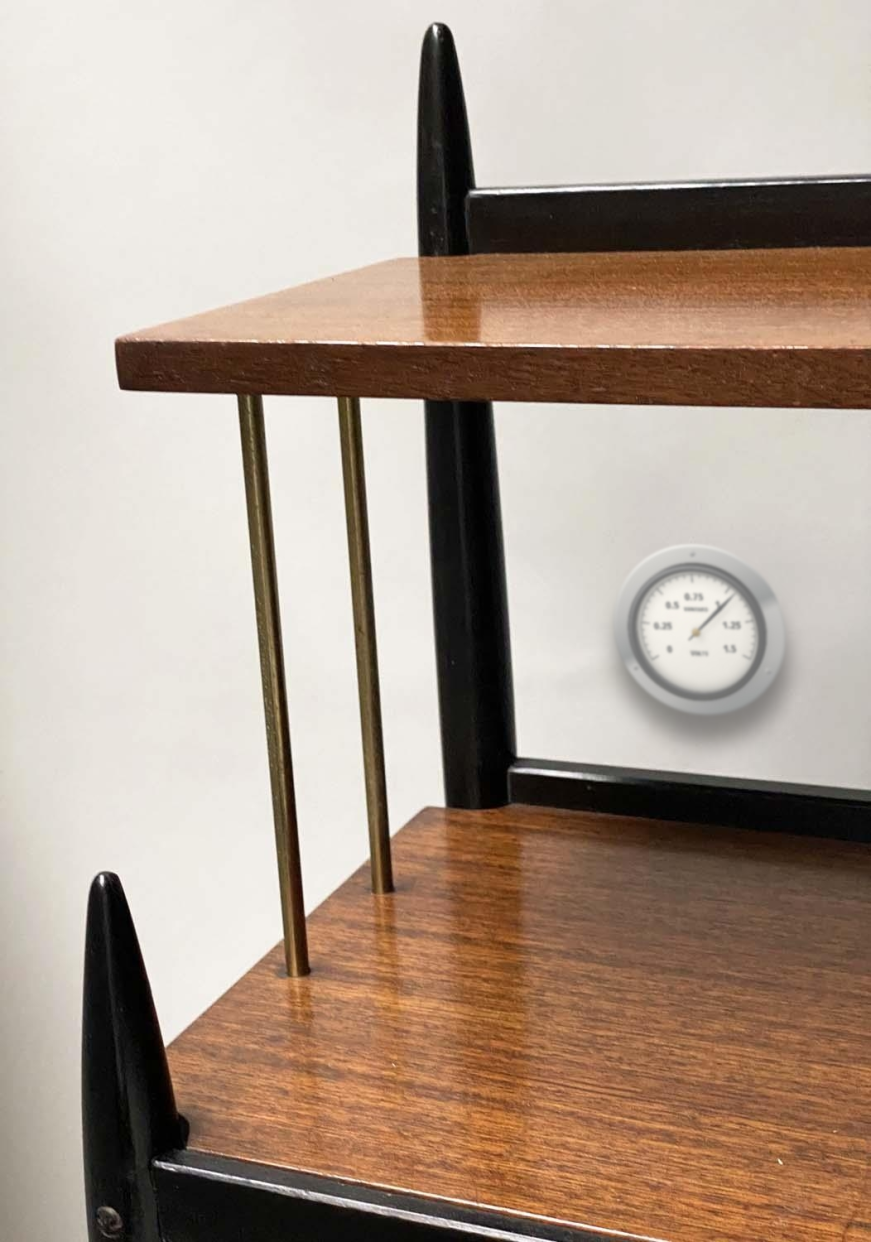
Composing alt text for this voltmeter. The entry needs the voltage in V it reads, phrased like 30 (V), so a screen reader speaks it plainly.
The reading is 1.05 (V)
